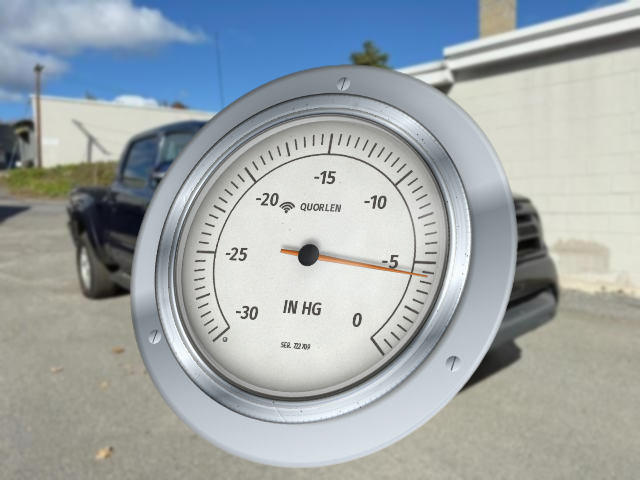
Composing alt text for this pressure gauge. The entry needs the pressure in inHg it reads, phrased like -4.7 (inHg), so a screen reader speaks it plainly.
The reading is -4.25 (inHg)
